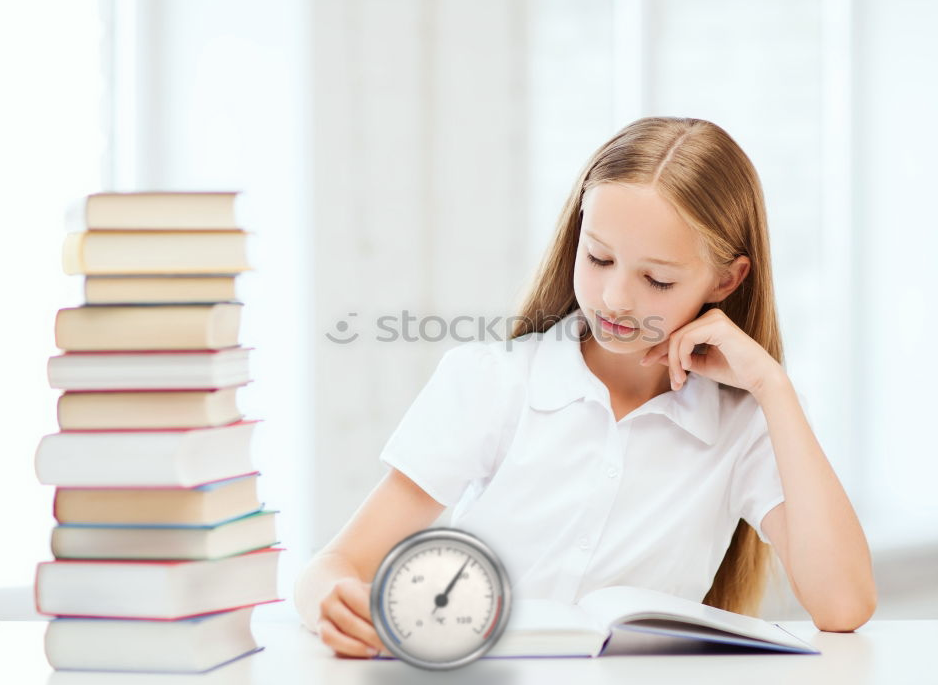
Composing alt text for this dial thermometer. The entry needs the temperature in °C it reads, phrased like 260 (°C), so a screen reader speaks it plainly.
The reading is 76 (°C)
